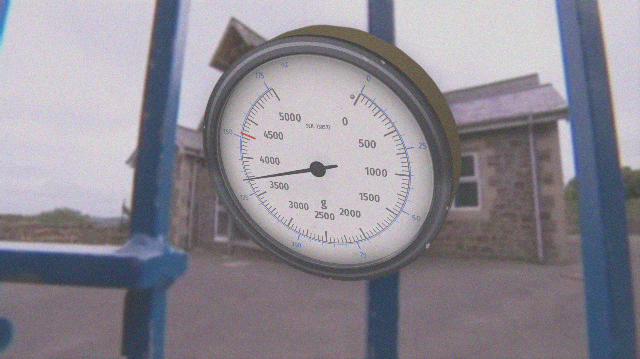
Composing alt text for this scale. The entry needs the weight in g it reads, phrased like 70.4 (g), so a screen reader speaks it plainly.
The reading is 3750 (g)
